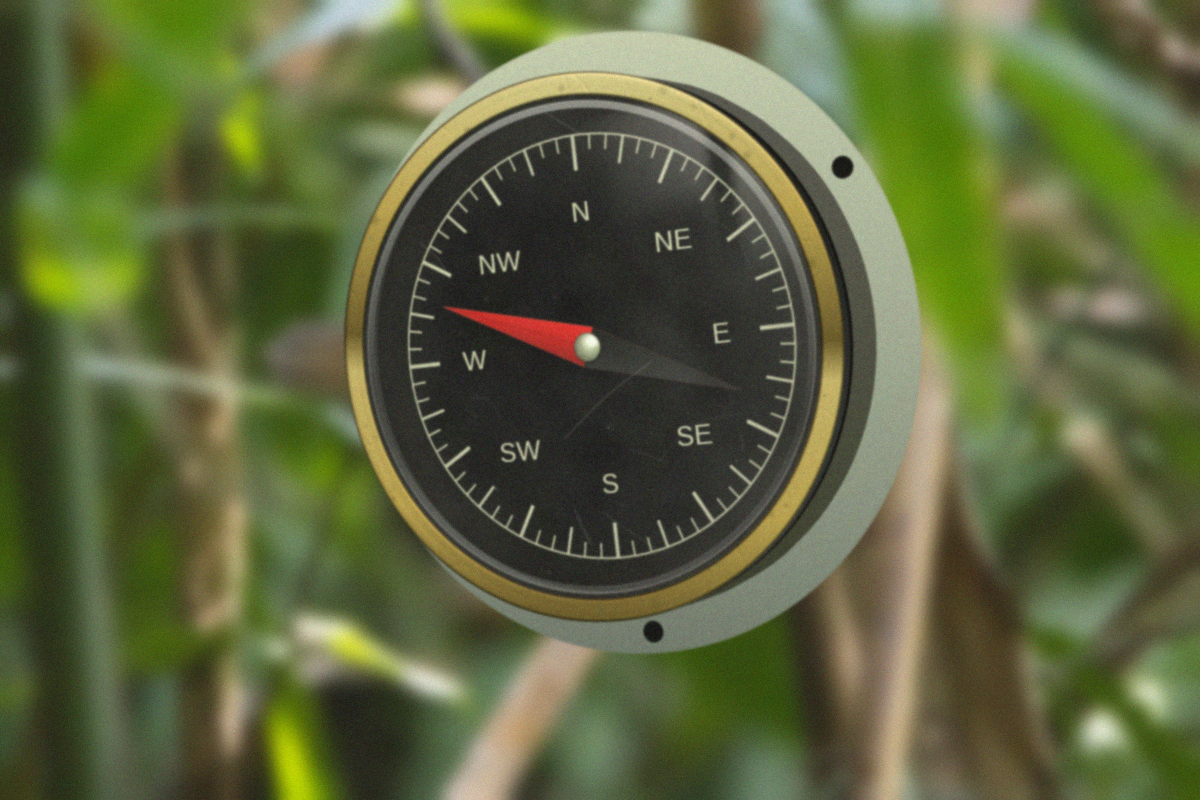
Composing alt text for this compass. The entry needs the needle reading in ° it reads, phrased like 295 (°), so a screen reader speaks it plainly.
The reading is 290 (°)
